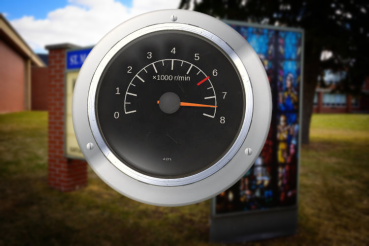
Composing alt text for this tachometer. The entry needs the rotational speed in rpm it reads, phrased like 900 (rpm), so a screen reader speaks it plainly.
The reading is 7500 (rpm)
